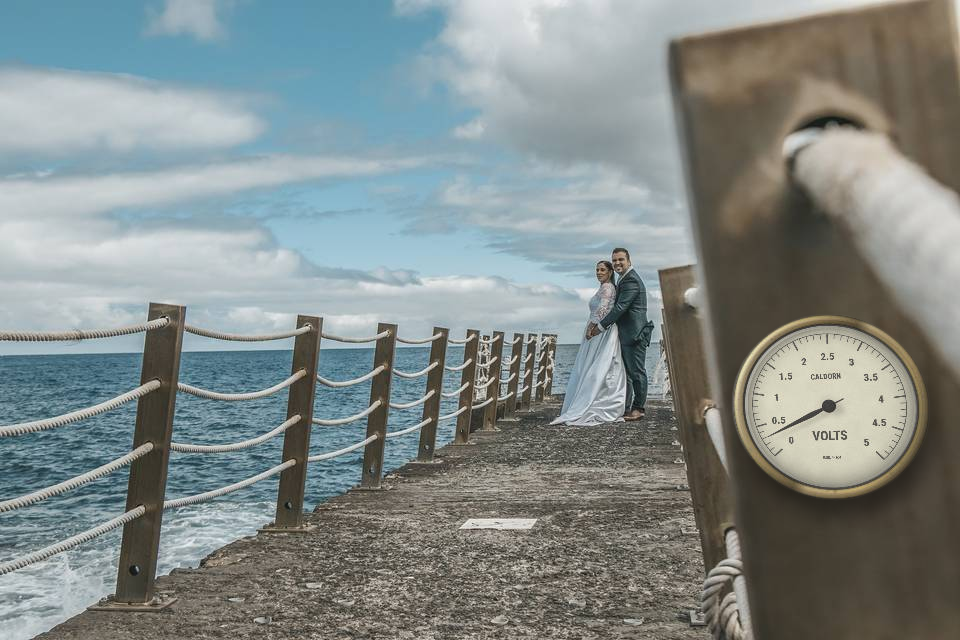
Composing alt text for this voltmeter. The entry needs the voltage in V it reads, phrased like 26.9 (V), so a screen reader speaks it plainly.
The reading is 0.3 (V)
